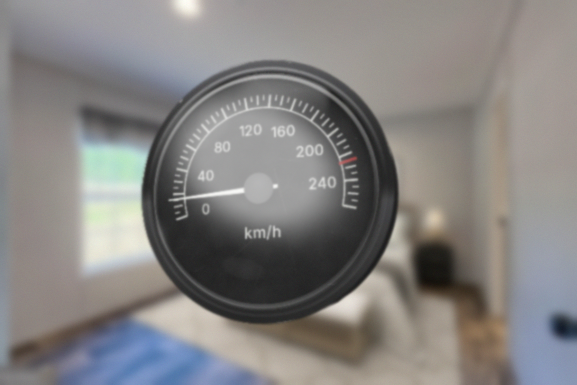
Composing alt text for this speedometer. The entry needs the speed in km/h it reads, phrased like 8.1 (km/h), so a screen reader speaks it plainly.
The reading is 15 (km/h)
